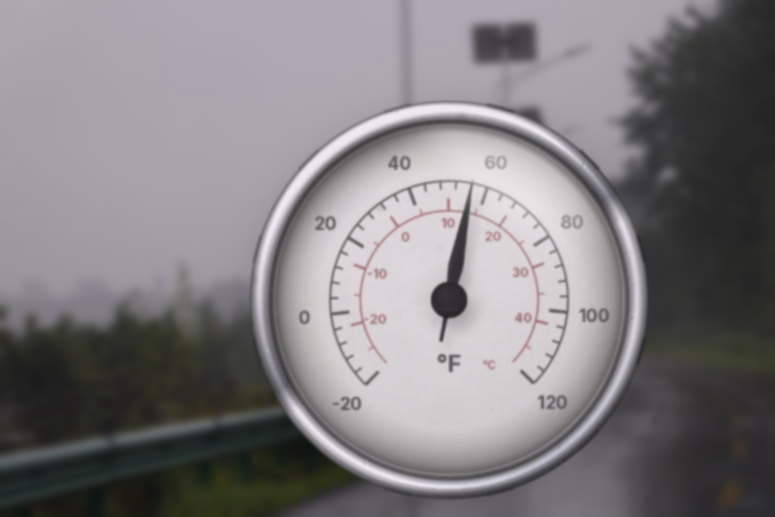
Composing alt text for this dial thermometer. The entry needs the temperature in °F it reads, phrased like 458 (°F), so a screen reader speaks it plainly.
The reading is 56 (°F)
